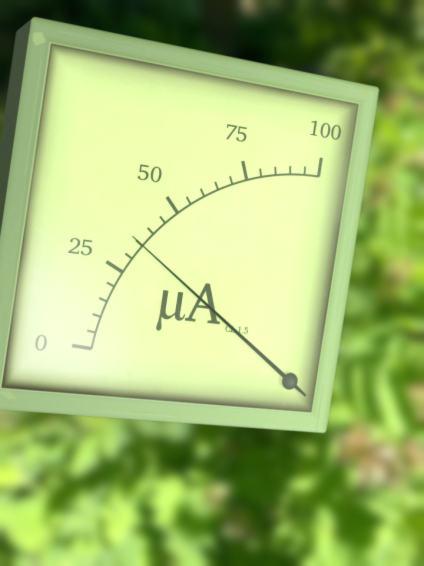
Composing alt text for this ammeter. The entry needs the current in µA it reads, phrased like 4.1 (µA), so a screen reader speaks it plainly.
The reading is 35 (µA)
